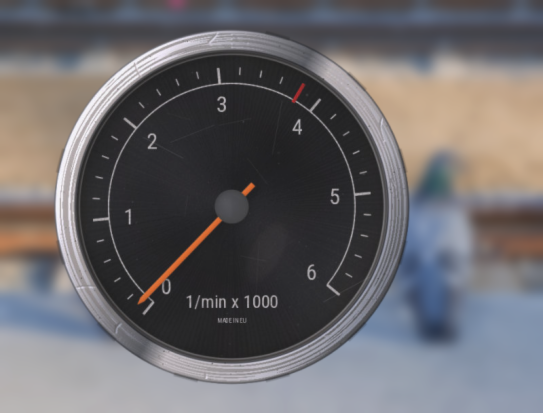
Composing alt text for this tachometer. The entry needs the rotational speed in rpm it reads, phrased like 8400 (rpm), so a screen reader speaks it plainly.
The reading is 100 (rpm)
